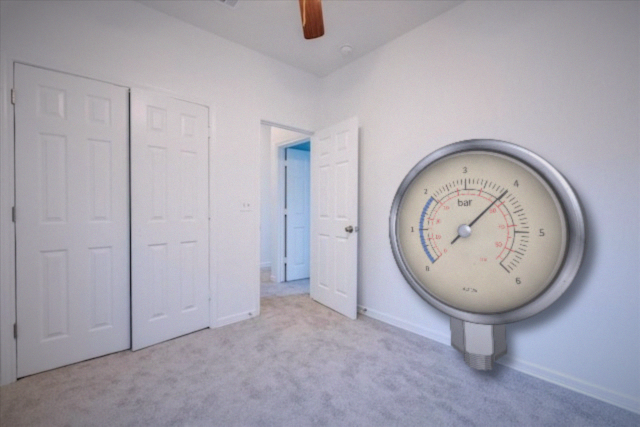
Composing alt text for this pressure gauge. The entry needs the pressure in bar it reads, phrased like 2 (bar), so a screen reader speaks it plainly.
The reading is 4 (bar)
